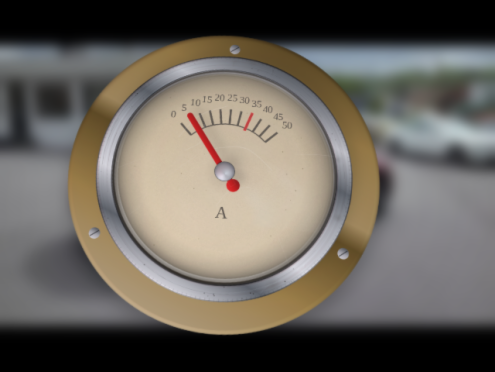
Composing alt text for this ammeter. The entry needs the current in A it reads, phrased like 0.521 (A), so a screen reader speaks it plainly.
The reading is 5 (A)
